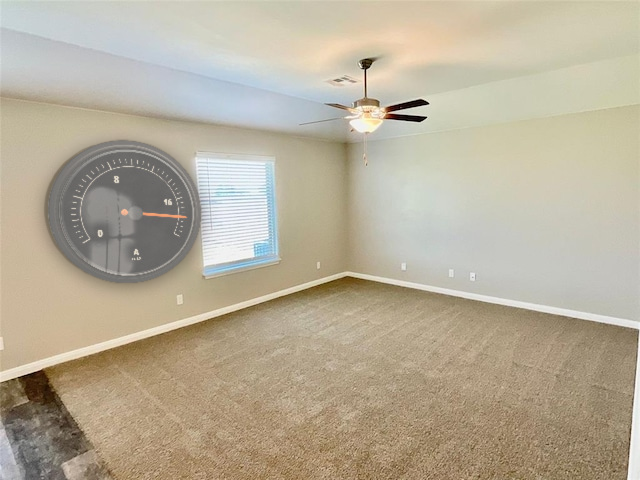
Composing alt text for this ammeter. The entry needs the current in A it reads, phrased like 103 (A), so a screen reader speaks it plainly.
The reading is 18 (A)
